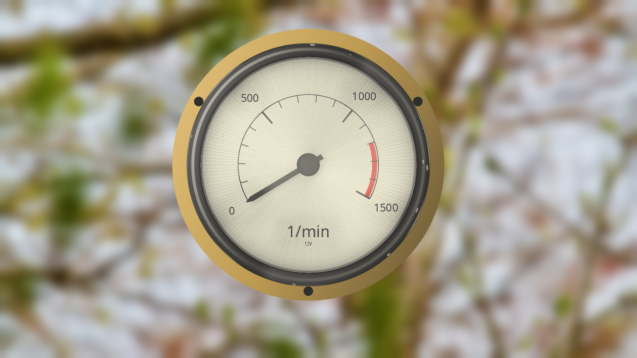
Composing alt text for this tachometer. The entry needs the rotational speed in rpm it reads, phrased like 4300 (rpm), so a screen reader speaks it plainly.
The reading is 0 (rpm)
